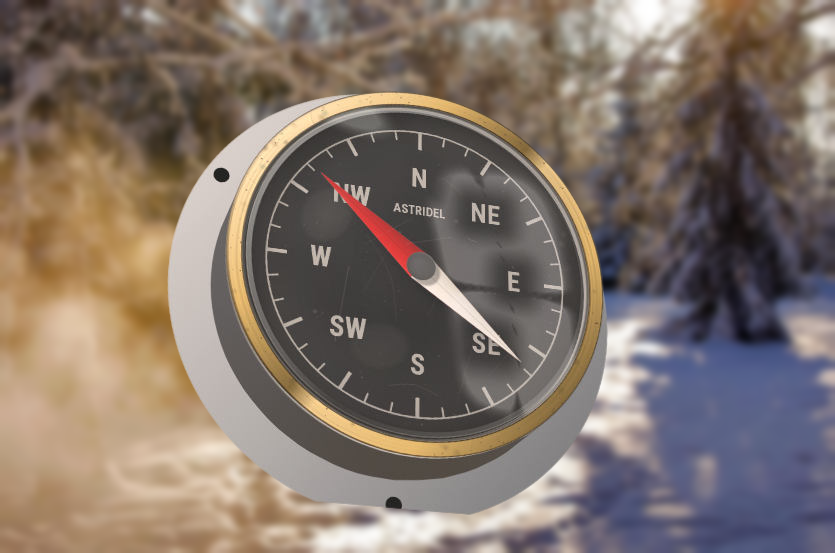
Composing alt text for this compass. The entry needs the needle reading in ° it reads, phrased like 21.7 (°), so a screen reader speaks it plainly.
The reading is 310 (°)
